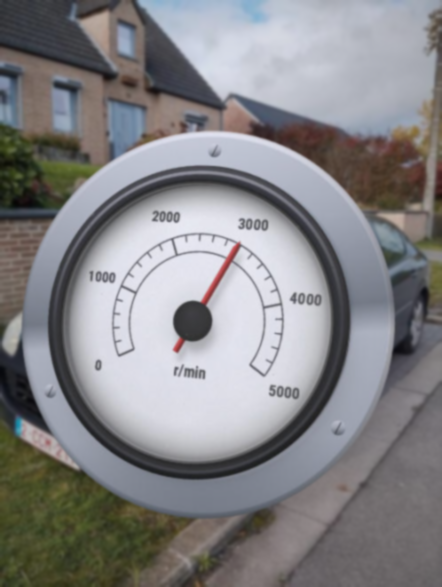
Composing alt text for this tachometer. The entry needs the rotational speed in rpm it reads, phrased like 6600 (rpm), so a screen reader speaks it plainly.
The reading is 3000 (rpm)
